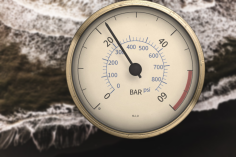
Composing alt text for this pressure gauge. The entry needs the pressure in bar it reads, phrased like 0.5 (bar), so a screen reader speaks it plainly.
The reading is 22.5 (bar)
